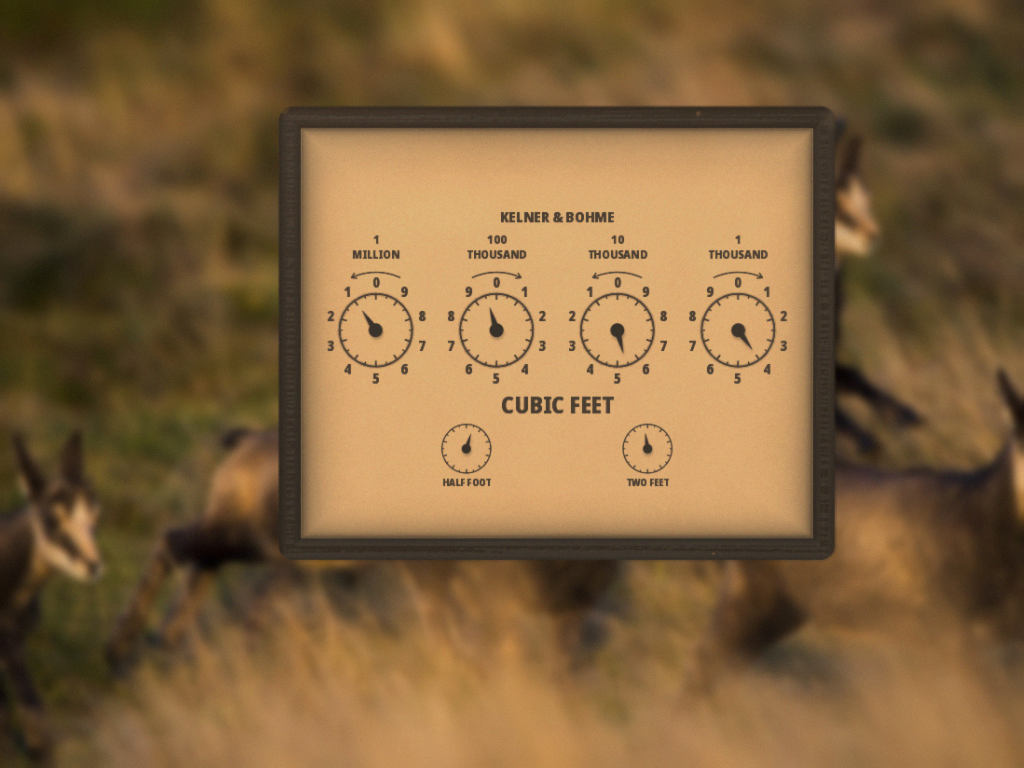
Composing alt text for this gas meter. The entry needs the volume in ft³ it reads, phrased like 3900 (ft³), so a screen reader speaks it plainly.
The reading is 95400 (ft³)
